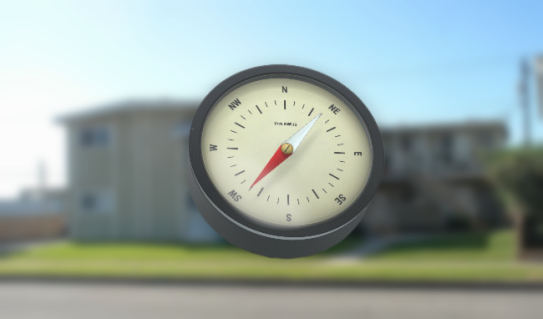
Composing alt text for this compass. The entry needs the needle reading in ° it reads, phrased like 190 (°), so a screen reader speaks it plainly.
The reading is 220 (°)
